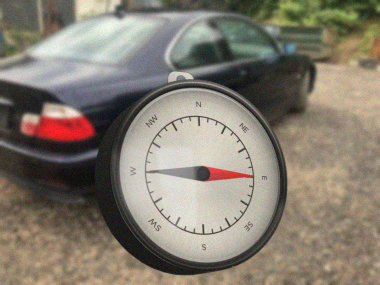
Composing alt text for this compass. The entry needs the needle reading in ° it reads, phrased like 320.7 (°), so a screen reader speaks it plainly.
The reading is 90 (°)
